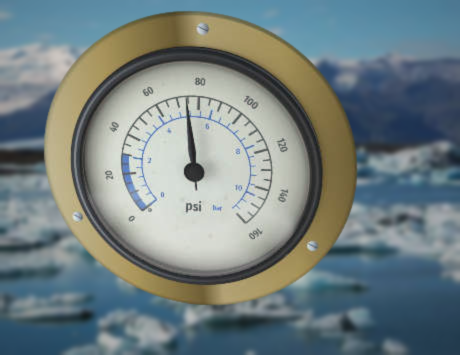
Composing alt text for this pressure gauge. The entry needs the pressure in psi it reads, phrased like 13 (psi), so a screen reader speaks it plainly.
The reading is 75 (psi)
